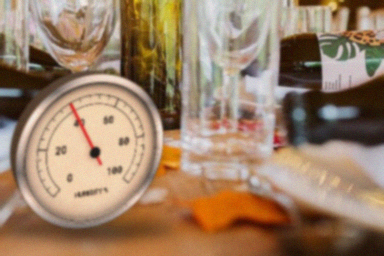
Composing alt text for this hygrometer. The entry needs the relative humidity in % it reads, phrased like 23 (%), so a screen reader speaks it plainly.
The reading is 40 (%)
